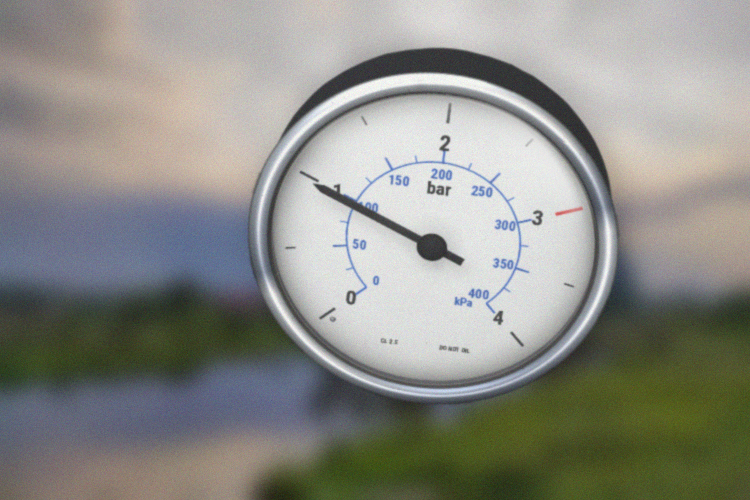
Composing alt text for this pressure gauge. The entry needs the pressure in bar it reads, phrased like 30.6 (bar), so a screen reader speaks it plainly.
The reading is 1 (bar)
